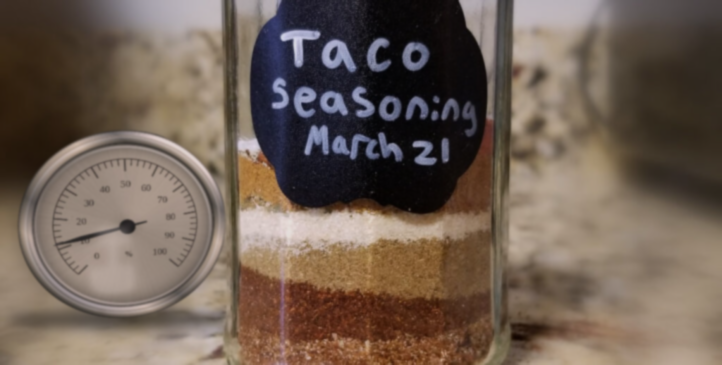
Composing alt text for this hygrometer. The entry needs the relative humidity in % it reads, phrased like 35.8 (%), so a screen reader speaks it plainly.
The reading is 12 (%)
